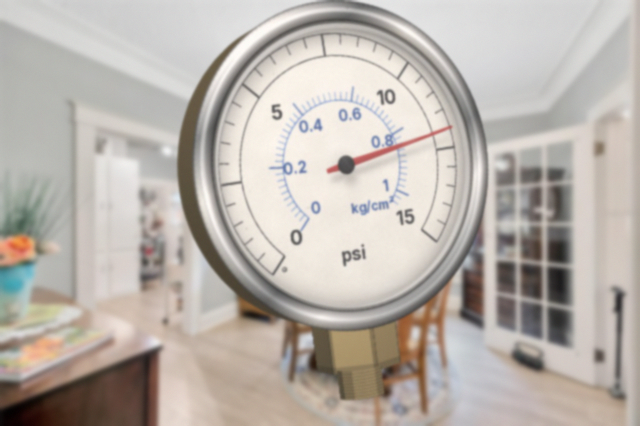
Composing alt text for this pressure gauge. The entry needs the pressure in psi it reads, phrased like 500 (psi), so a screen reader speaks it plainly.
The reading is 12 (psi)
